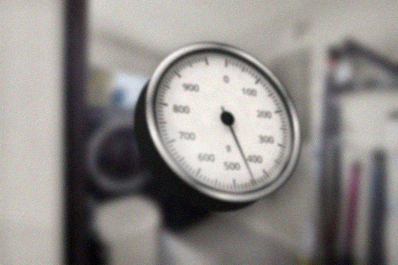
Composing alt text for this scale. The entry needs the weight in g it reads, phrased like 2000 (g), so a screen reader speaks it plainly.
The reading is 450 (g)
